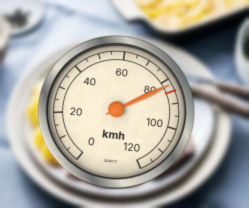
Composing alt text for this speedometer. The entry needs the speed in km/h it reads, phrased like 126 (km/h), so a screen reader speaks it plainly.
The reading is 82.5 (km/h)
